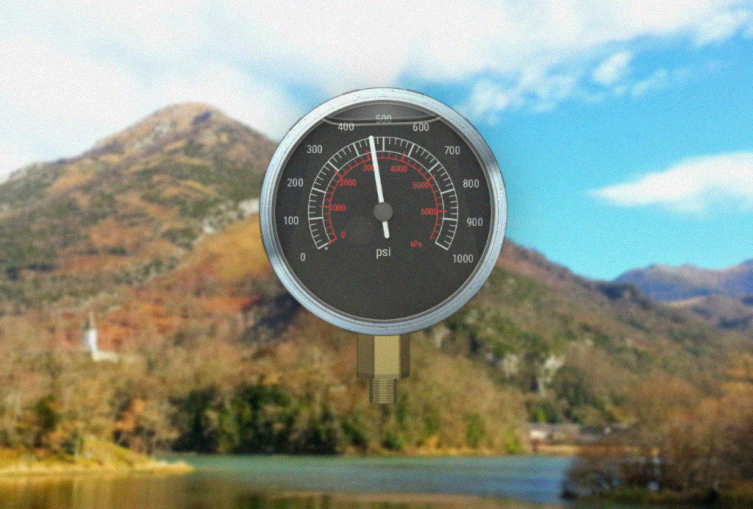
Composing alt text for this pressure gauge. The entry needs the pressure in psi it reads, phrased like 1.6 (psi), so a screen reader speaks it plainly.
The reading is 460 (psi)
